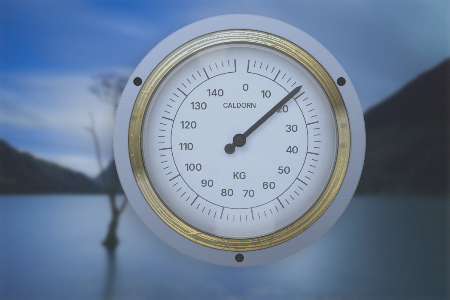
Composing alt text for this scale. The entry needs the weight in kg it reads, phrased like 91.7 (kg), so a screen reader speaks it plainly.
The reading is 18 (kg)
